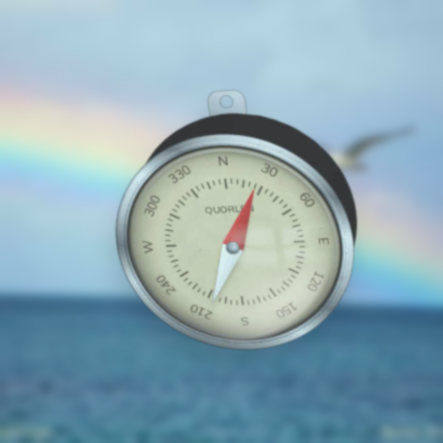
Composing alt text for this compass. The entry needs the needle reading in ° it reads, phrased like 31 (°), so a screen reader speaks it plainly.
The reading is 25 (°)
